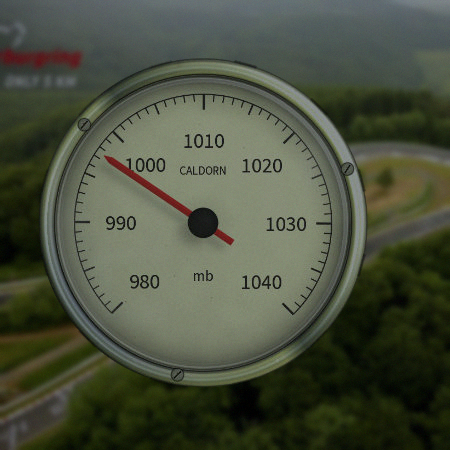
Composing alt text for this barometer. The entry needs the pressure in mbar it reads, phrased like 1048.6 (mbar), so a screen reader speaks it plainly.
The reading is 997.5 (mbar)
